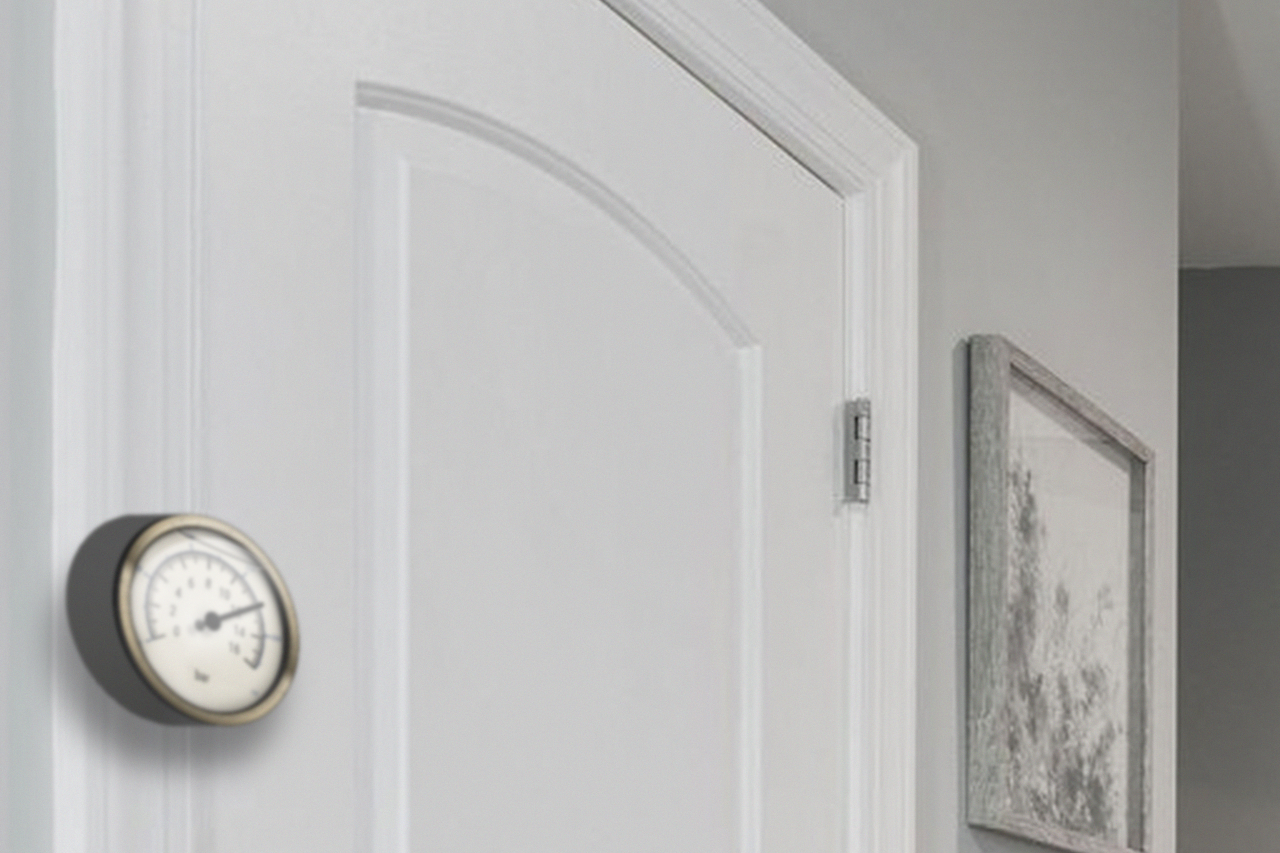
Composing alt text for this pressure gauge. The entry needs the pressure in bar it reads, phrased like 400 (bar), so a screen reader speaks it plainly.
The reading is 12 (bar)
